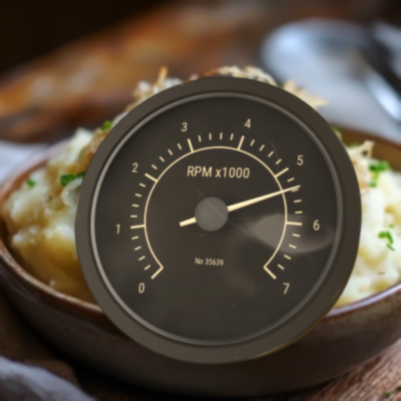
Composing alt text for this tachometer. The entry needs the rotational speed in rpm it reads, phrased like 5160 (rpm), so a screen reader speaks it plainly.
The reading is 5400 (rpm)
